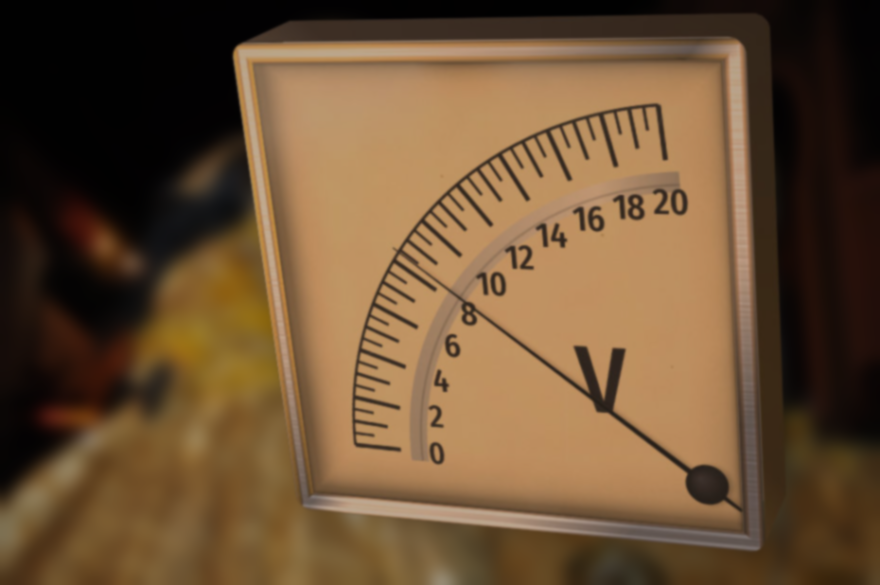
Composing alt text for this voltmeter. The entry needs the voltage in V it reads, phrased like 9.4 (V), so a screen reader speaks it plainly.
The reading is 8.5 (V)
